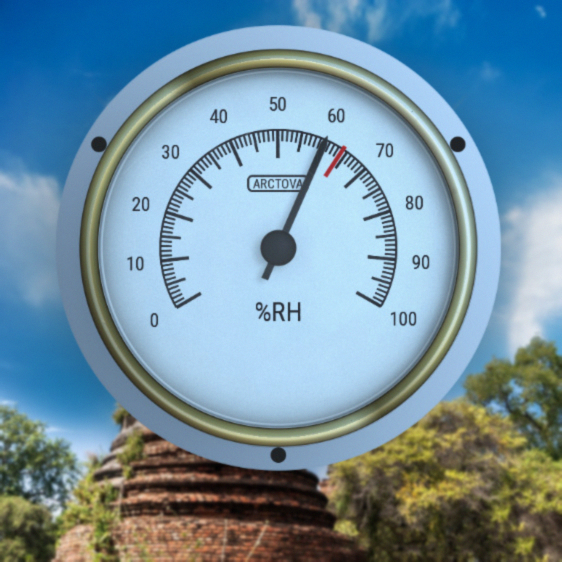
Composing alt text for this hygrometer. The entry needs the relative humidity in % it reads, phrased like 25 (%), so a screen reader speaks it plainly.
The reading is 60 (%)
